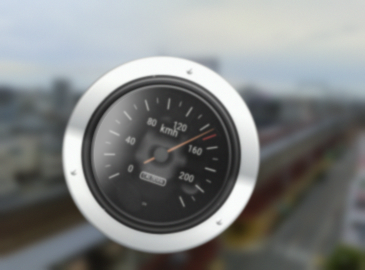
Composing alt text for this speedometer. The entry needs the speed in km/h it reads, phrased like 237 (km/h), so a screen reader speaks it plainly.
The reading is 145 (km/h)
